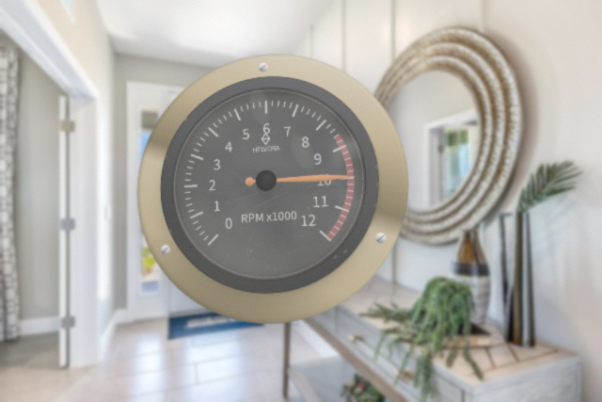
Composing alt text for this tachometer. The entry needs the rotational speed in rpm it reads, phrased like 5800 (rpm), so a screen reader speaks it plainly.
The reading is 10000 (rpm)
